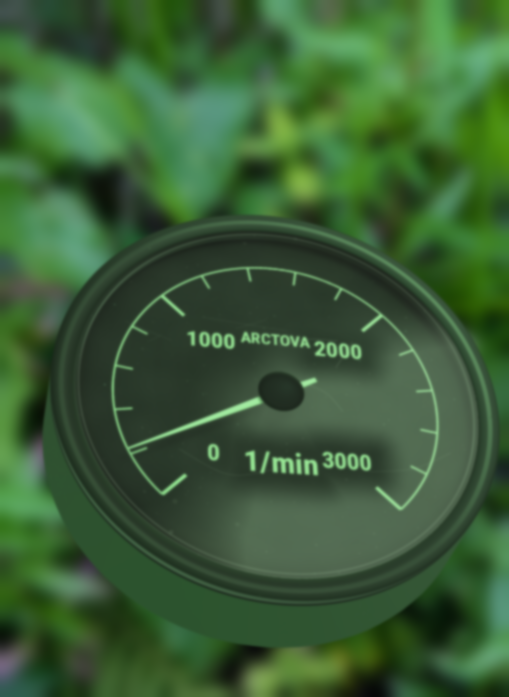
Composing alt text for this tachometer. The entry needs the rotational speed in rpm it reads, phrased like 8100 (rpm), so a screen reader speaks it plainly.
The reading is 200 (rpm)
